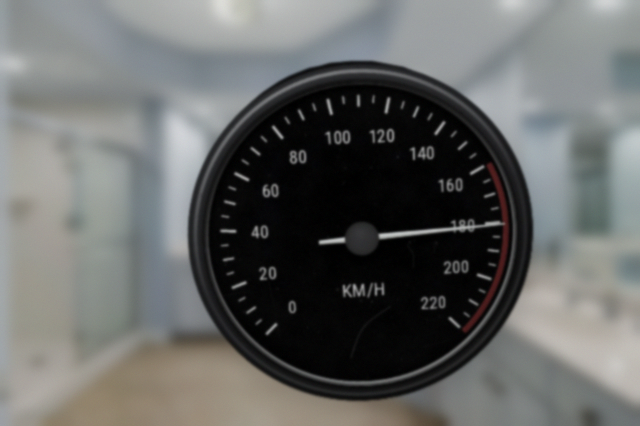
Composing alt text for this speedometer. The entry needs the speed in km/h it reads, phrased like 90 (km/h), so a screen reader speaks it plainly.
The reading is 180 (km/h)
